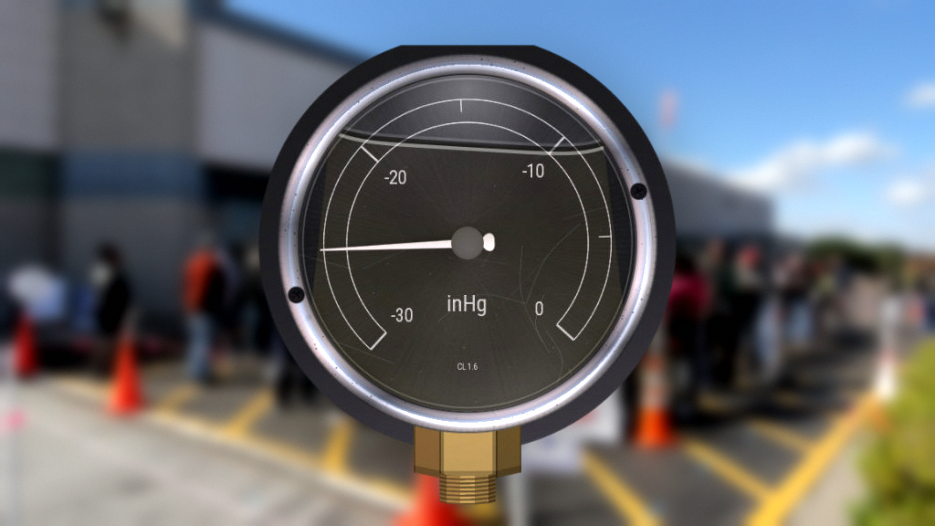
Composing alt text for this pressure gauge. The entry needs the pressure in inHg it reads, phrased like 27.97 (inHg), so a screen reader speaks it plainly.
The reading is -25 (inHg)
